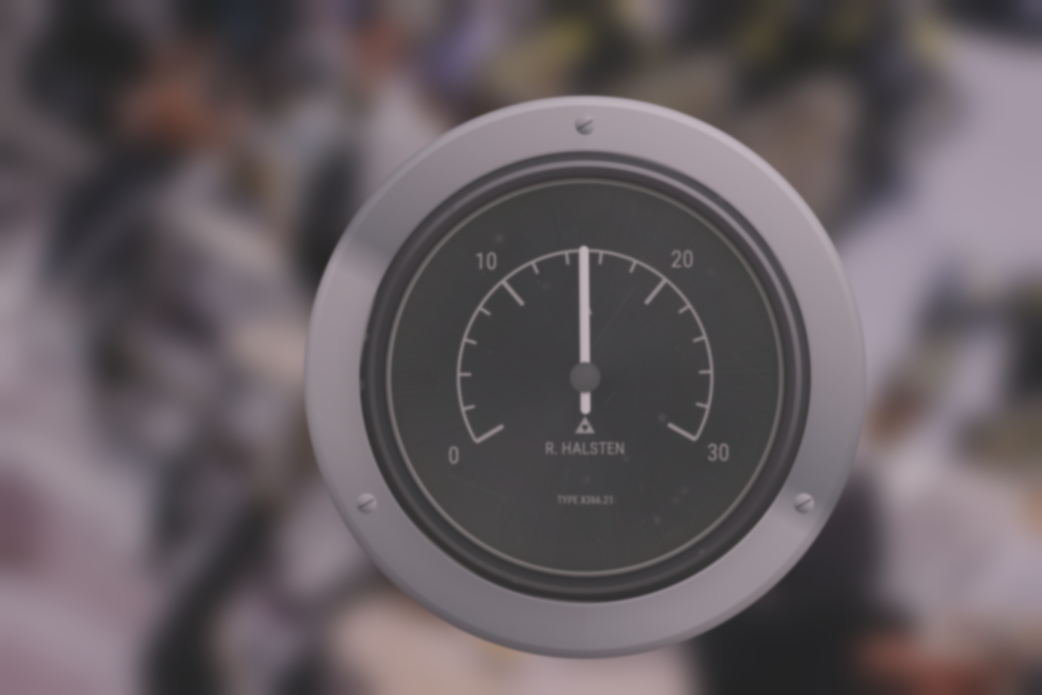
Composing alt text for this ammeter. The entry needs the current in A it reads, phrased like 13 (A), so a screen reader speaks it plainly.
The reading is 15 (A)
